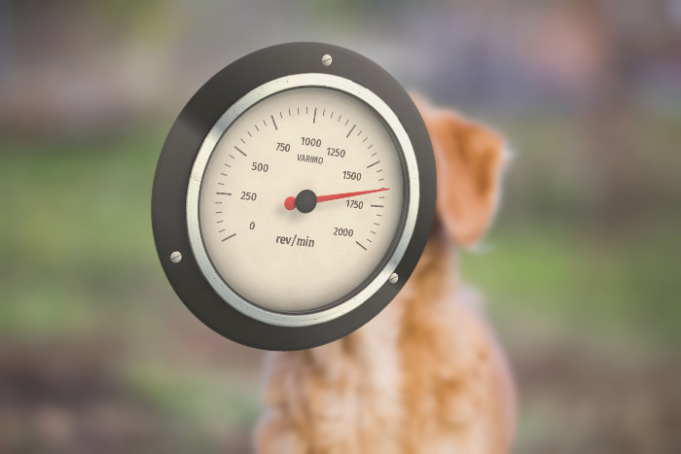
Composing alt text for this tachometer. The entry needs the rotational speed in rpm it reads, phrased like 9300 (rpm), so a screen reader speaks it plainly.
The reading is 1650 (rpm)
